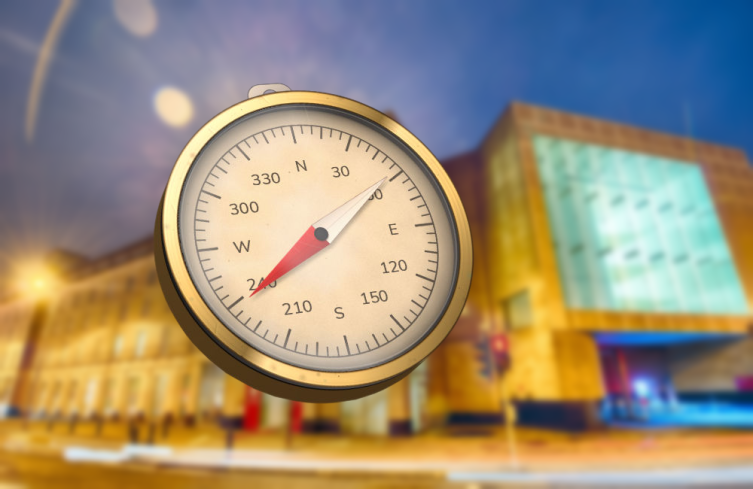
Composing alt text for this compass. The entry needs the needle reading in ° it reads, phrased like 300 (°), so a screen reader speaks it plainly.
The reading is 237.5 (°)
